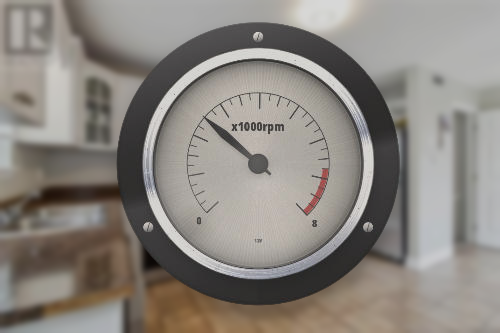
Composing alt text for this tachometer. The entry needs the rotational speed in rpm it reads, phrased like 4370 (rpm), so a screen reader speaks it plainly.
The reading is 2500 (rpm)
